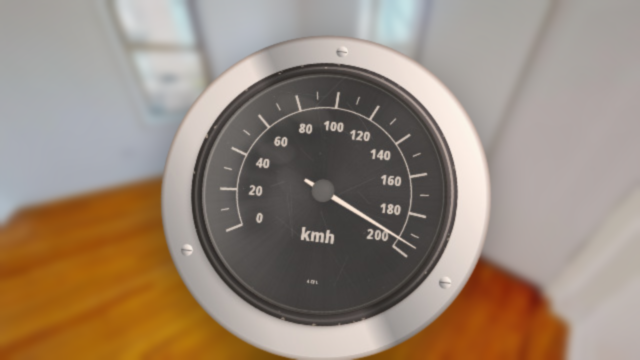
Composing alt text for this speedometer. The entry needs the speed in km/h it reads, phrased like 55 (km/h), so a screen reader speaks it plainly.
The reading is 195 (km/h)
